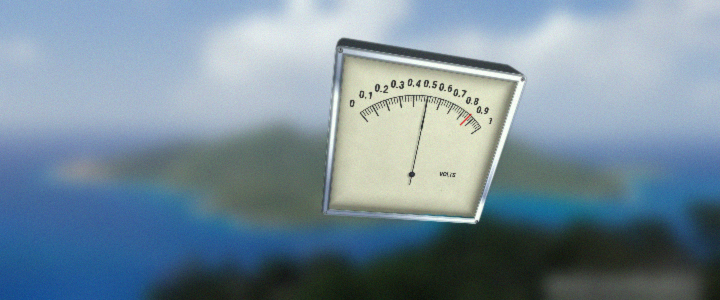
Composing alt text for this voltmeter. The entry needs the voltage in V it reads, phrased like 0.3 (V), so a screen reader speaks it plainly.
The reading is 0.5 (V)
